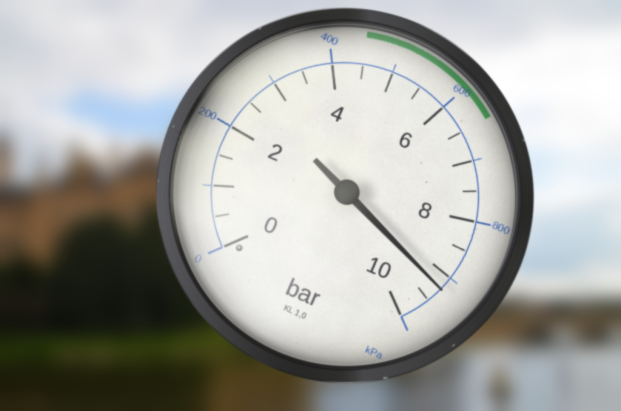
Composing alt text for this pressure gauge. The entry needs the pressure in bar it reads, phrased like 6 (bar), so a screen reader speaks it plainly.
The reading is 9.25 (bar)
